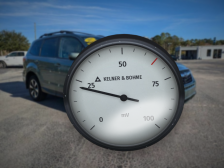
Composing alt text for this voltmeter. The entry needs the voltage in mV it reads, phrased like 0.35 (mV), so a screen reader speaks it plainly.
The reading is 22.5 (mV)
